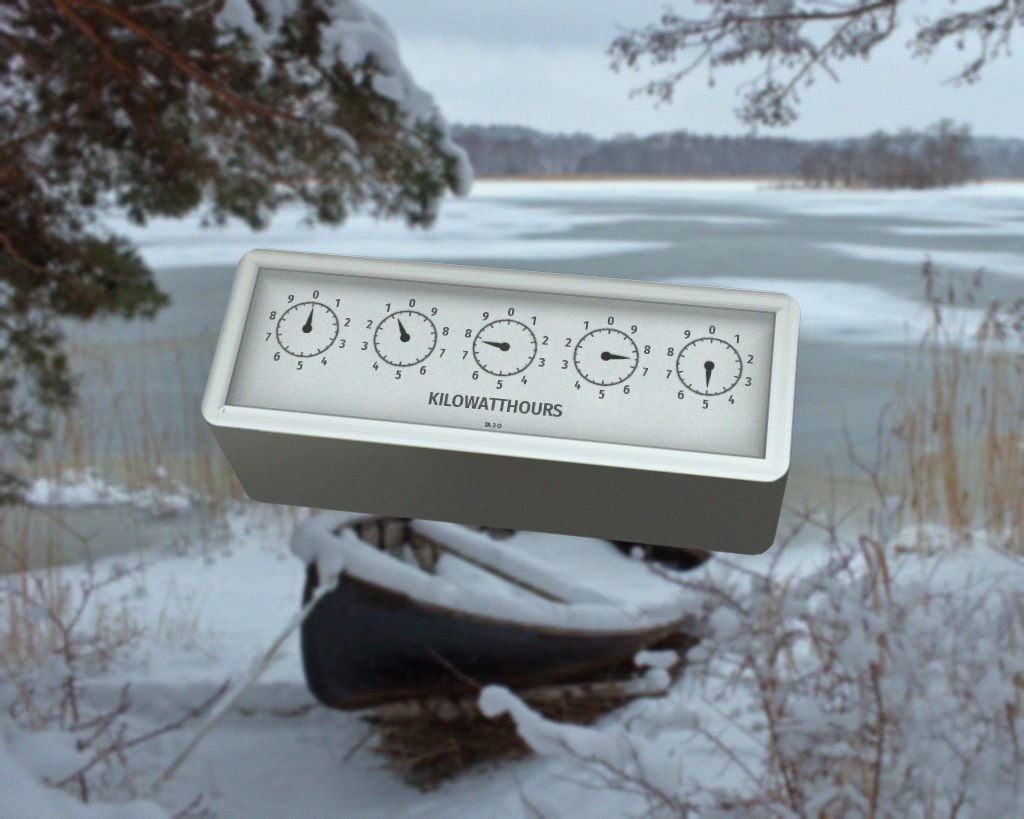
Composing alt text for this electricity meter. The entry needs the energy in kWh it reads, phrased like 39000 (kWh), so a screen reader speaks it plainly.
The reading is 775 (kWh)
